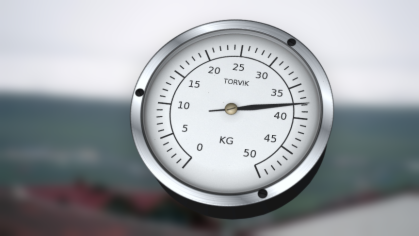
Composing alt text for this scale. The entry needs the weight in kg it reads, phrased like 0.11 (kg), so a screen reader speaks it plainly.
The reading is 38 (kg)
